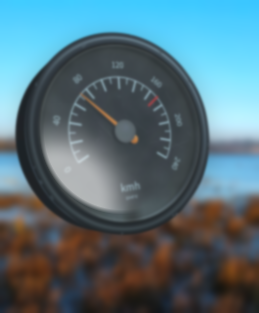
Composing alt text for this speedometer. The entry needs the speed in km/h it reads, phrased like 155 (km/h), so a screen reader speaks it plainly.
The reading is 70 (km/h)
